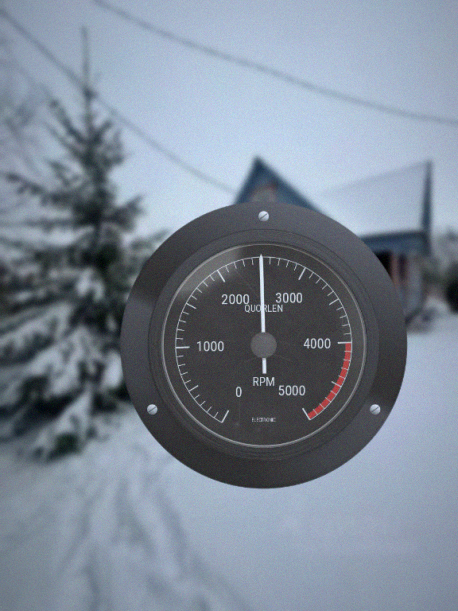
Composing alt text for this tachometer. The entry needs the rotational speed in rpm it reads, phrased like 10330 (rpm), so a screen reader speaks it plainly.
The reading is 2500 (rpm)
